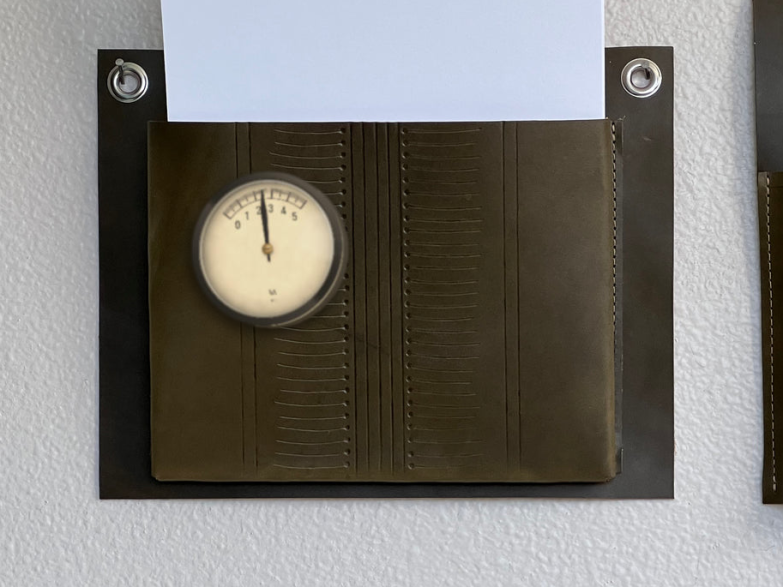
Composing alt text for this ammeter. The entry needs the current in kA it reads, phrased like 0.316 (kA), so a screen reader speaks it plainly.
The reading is 2.5 (kA)
